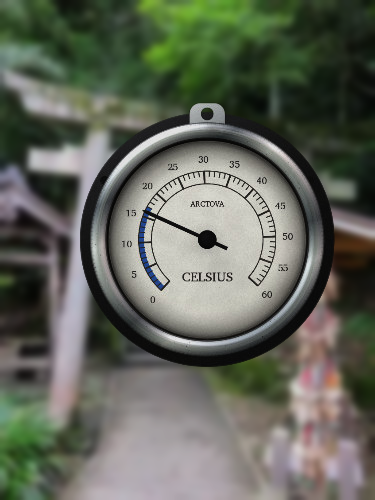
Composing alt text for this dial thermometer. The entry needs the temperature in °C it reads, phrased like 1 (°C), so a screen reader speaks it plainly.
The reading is 16 (°C)
